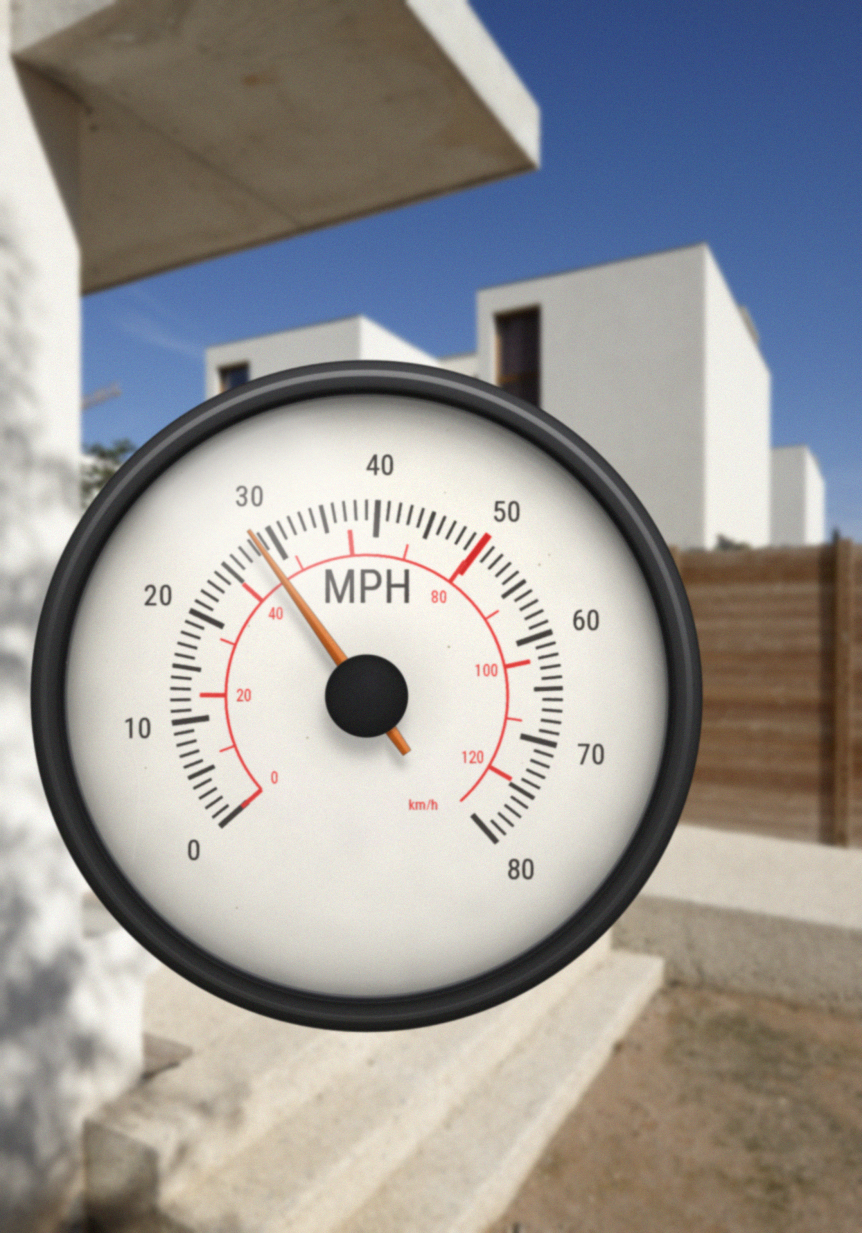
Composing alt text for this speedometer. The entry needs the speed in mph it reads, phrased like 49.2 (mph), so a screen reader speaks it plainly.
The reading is 28.5 (mph)
